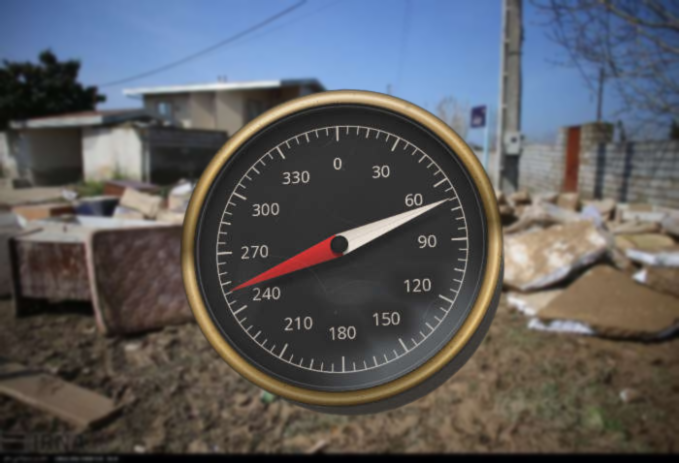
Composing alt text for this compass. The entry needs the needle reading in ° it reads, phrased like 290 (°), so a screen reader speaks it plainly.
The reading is 250 (°)
